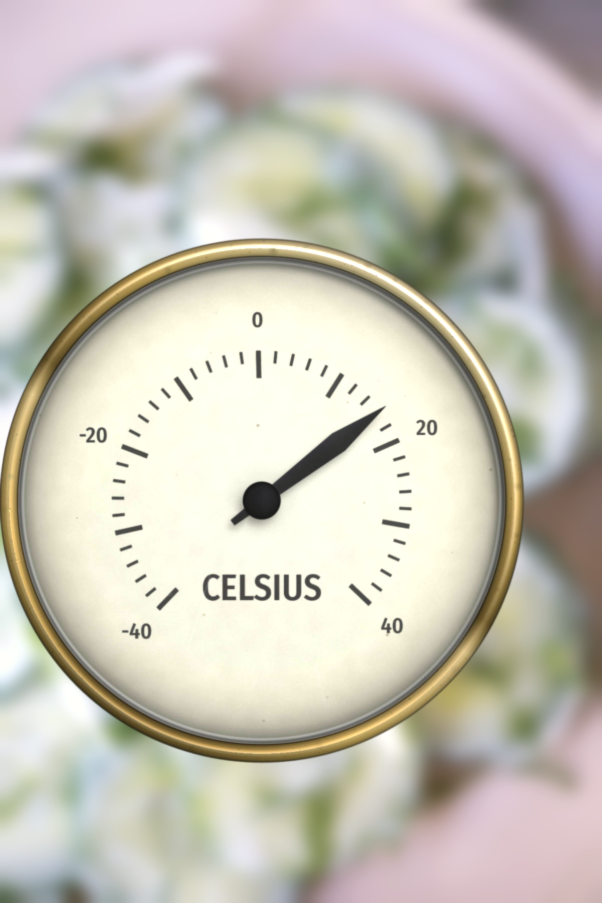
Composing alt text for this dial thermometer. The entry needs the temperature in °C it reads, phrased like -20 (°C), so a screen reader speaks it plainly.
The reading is 16 (°C)
